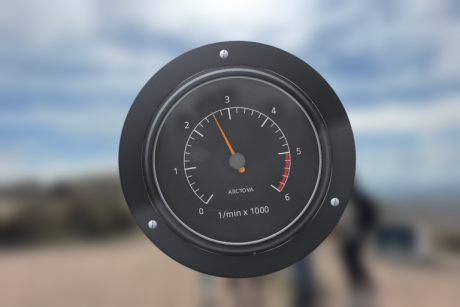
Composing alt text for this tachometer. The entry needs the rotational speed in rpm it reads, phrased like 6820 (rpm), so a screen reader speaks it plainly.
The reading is 2600 (rpm)
